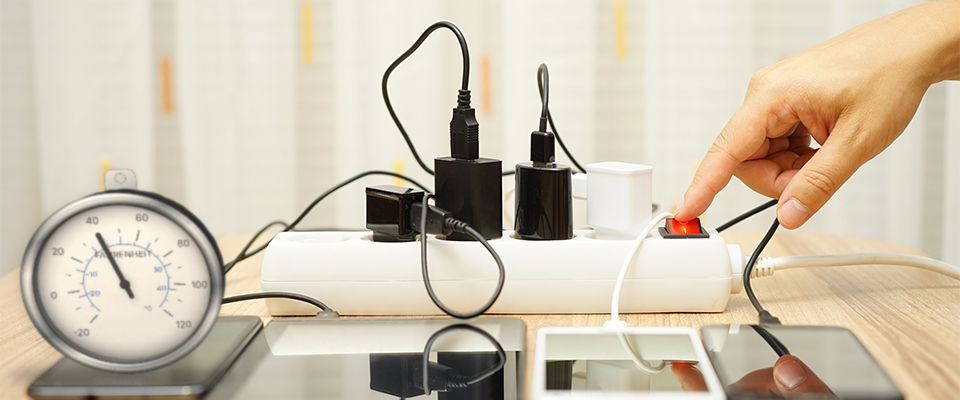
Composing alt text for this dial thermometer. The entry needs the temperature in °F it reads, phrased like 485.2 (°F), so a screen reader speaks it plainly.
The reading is 40 (°F)
